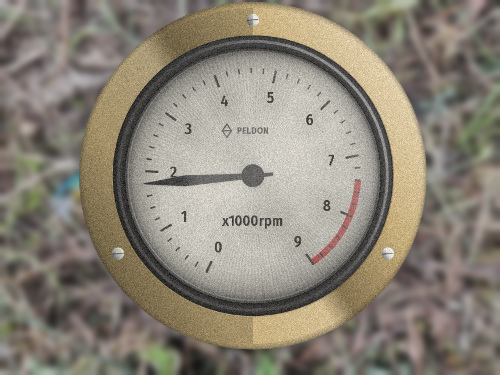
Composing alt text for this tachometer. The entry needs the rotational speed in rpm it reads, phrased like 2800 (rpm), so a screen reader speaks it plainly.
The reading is 1800 (rpm)
